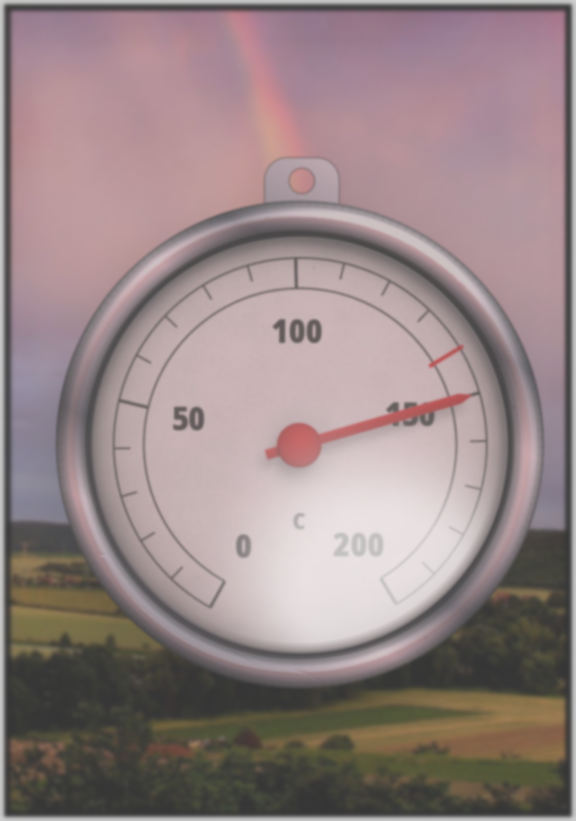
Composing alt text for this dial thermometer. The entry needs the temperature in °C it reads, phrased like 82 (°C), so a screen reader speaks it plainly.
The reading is 150 (°C)
